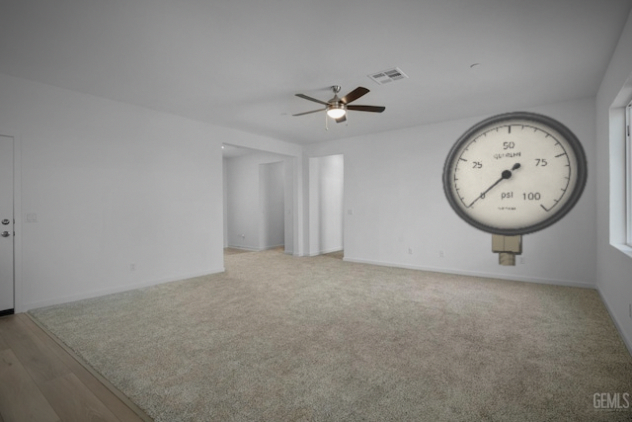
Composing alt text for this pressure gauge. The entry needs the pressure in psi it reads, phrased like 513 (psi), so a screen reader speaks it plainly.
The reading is 0 (psi)
